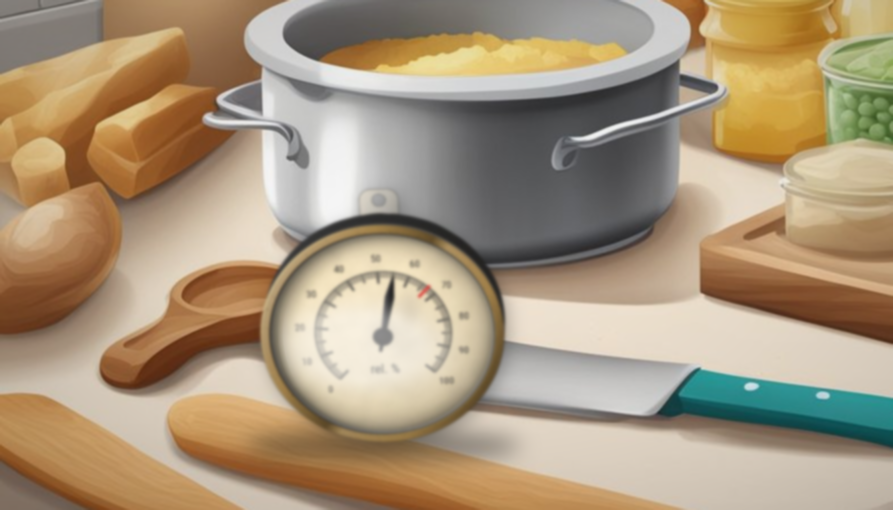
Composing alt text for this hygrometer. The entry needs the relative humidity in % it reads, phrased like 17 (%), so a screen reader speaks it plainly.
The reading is 55 (%)
